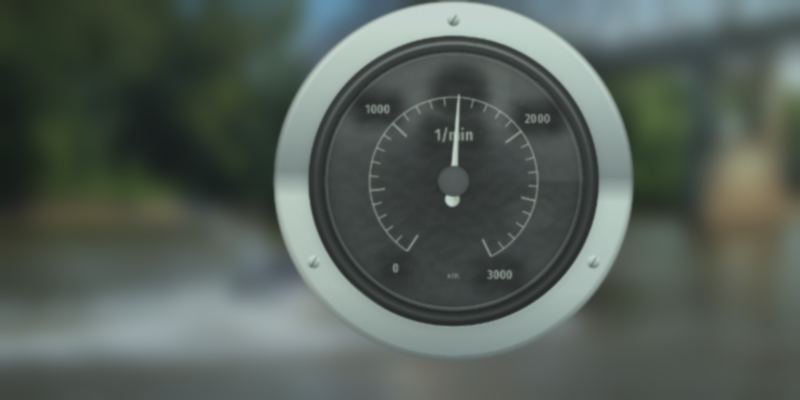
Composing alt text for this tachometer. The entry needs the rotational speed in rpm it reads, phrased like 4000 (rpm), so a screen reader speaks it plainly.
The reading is 1500 (rpm)
